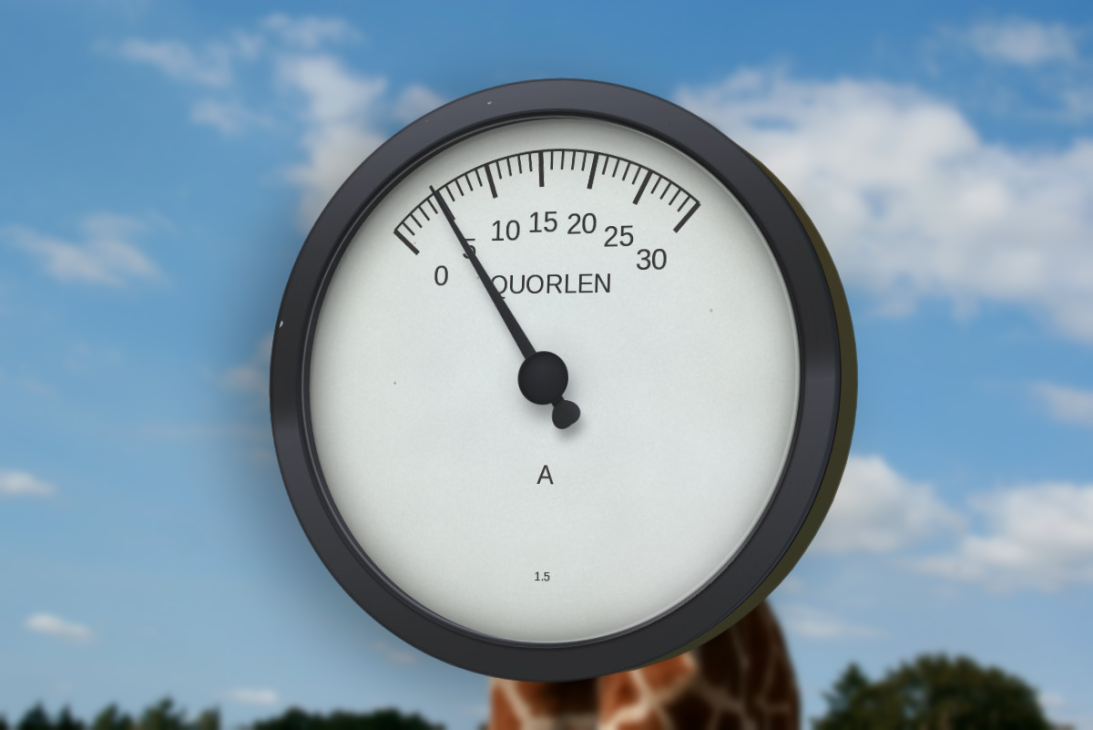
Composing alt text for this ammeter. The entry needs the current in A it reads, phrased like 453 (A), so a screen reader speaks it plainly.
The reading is 5 (A)
